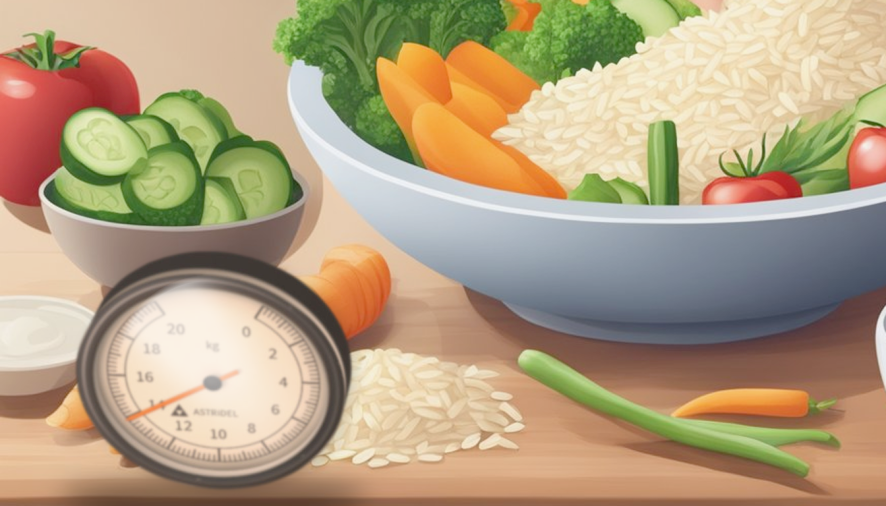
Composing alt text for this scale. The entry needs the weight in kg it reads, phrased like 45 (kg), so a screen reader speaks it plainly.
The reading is 14 (kg)
